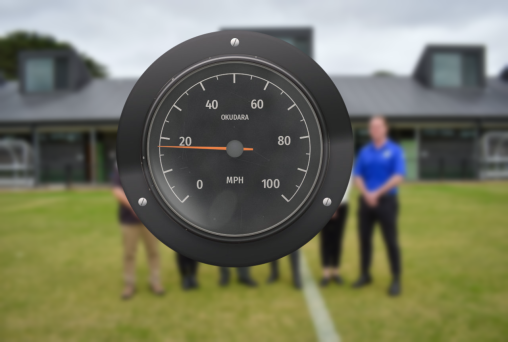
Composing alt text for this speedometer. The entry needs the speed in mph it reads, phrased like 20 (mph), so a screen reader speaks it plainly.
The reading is 17.5 (mph)
